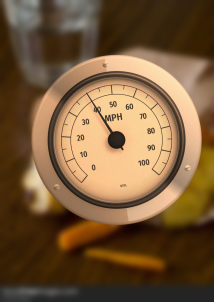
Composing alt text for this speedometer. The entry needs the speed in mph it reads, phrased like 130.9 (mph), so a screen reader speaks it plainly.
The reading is 40 (mph)
